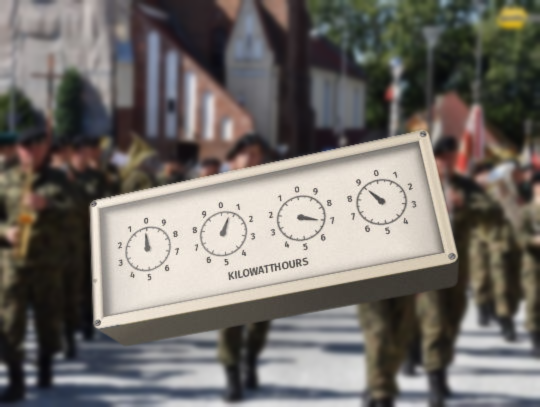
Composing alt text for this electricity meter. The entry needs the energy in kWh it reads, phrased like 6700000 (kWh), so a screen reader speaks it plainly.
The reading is 69 (kWh)
